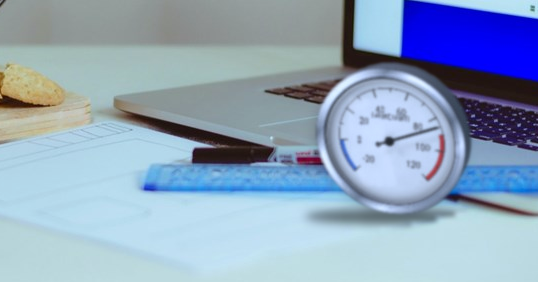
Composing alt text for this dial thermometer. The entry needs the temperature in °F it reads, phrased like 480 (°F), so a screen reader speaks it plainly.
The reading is 85 (°F)
